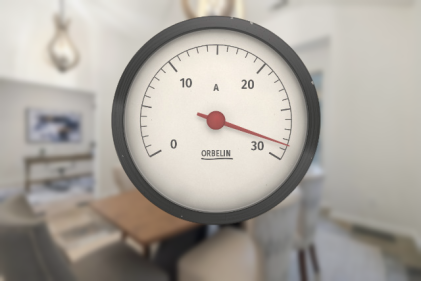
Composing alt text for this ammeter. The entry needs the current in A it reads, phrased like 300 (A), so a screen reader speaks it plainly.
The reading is 28.5 (A)
